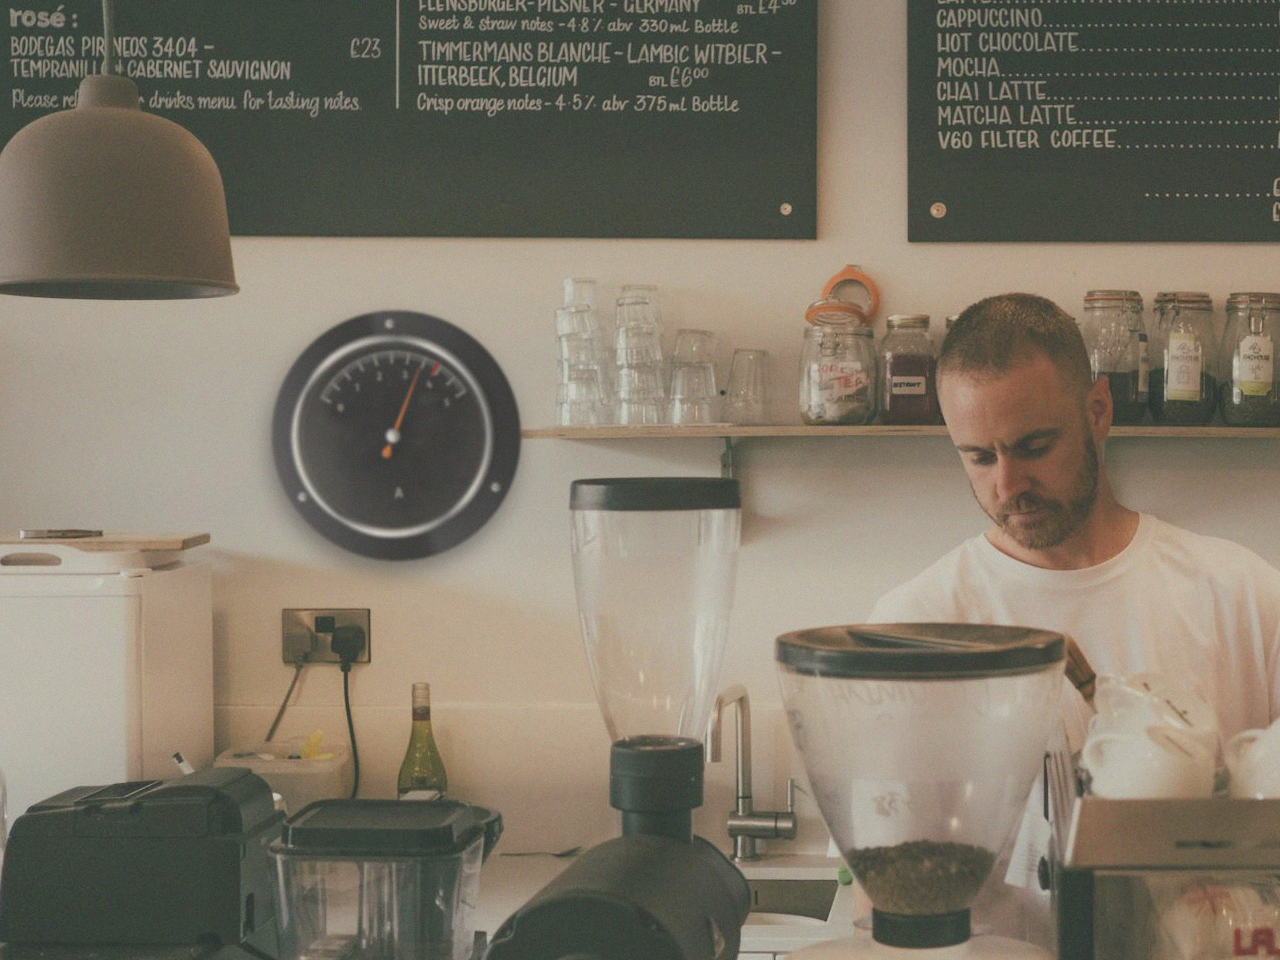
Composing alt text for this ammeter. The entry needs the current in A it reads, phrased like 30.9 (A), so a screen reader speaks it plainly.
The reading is 3.5 (A)
